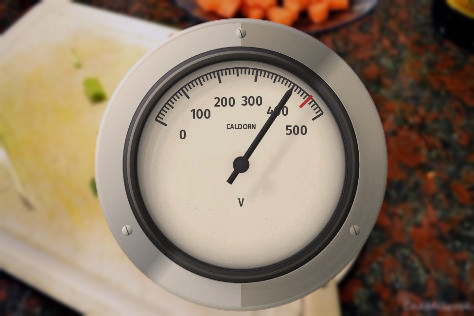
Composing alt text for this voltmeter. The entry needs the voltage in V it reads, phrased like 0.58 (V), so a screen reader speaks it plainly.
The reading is 400 (V)
